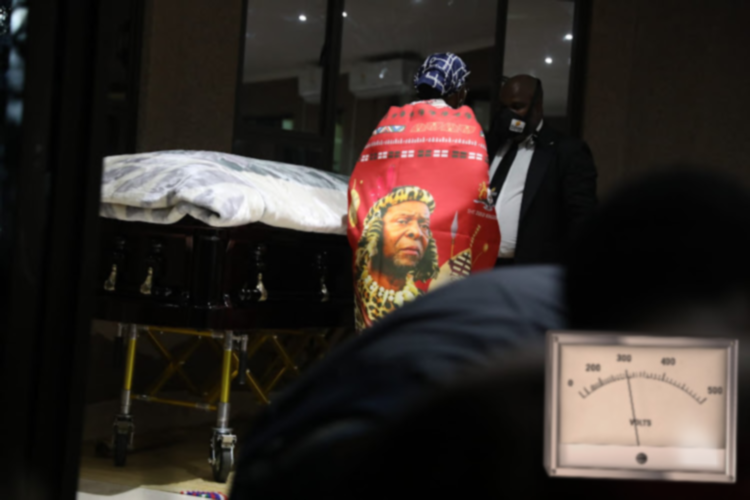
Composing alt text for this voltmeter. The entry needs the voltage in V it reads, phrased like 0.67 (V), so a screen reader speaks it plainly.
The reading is 300 (V)
